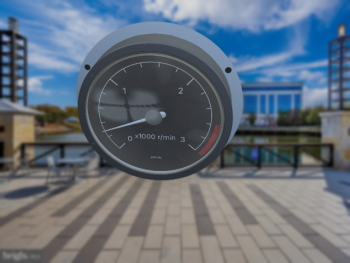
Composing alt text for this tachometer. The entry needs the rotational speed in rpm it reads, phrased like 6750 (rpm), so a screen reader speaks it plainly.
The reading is 300 (rpm)
